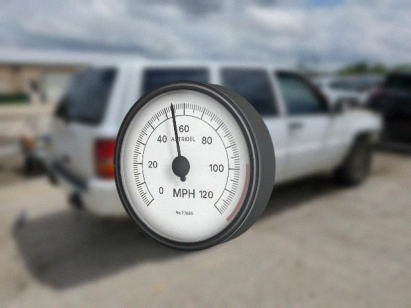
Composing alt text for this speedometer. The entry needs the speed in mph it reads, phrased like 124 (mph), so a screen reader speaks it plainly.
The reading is 55 (mph)
